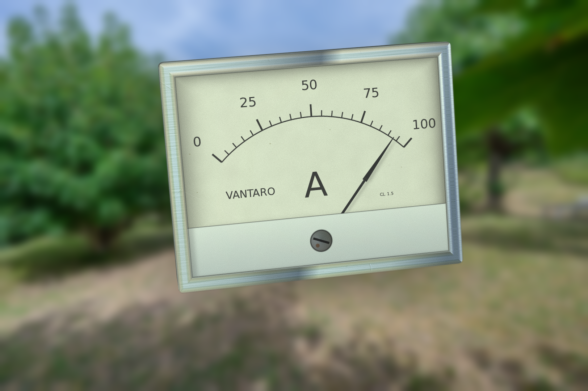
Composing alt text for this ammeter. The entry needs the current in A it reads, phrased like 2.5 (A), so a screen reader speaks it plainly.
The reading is 92.5 (A)
